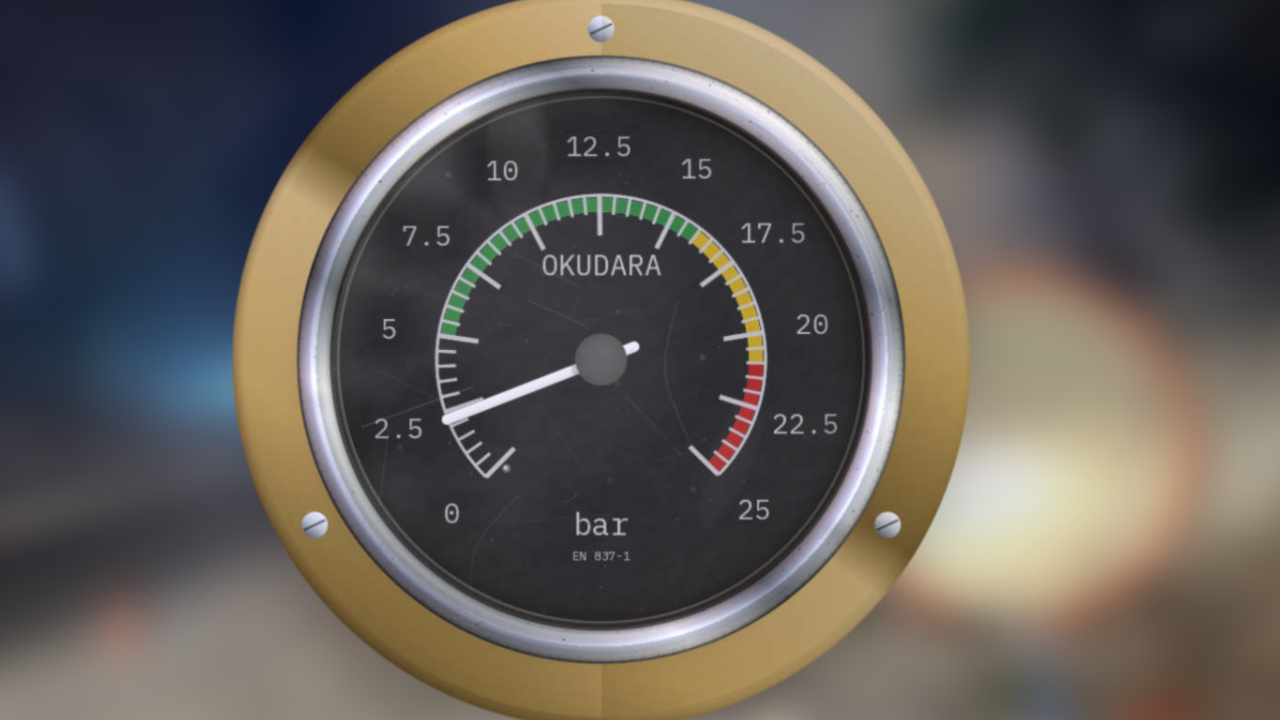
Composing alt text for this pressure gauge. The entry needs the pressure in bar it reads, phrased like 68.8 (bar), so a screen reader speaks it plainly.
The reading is 2.25 (bar)
